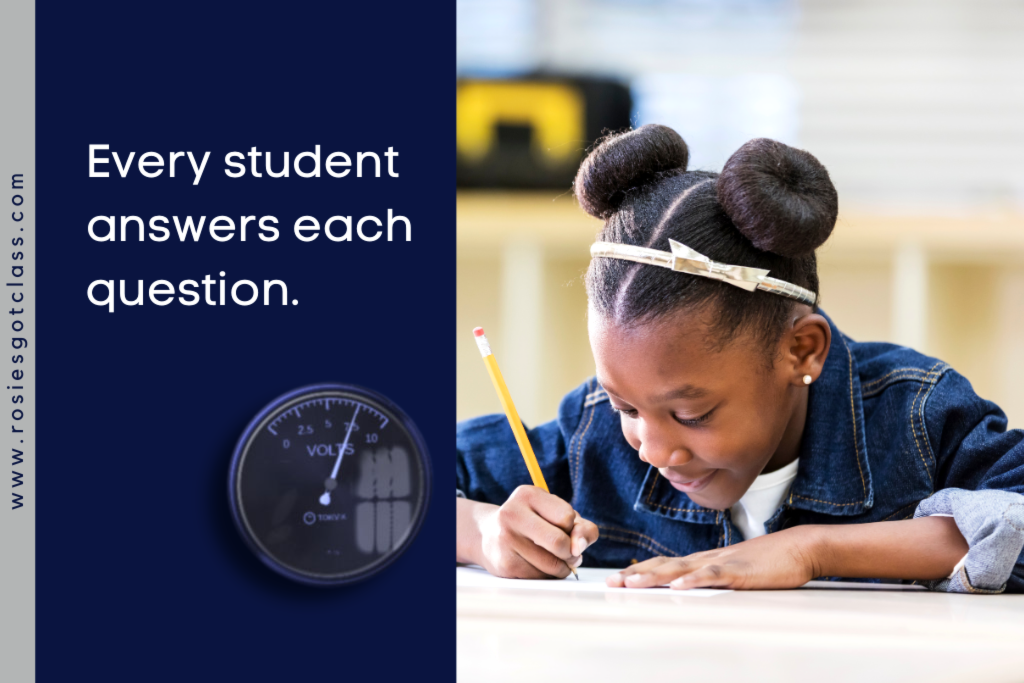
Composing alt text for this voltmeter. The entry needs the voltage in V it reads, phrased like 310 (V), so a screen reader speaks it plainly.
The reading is 7.5 (V)
